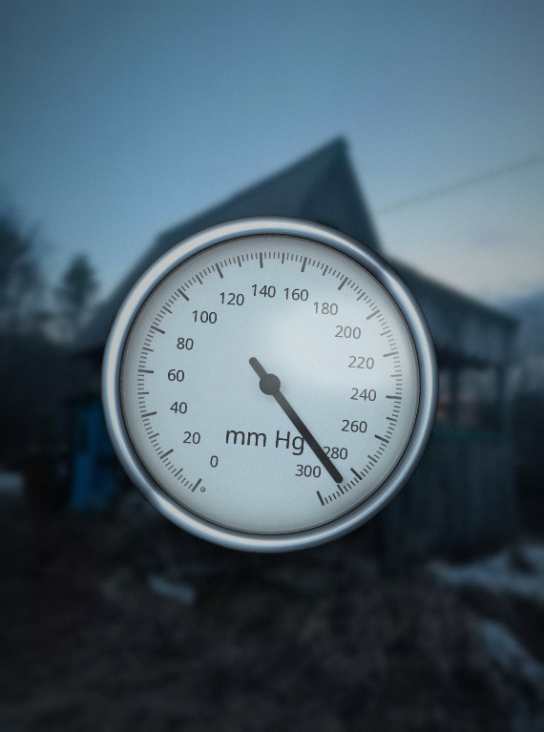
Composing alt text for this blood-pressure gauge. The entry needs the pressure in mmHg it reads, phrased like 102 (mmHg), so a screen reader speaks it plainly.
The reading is 288 (mmHg)
